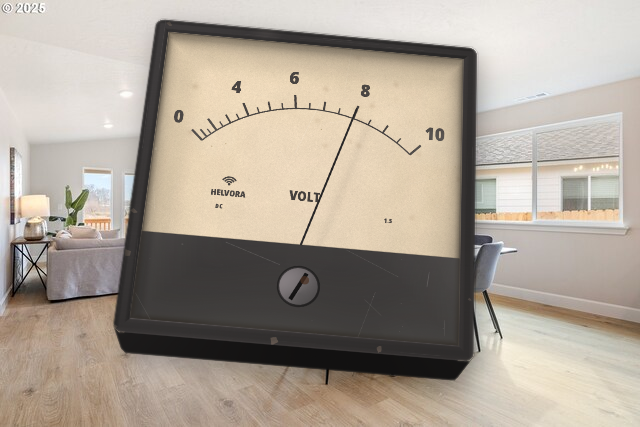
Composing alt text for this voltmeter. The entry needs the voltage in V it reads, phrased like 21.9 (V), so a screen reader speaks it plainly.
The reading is 8 (V)
